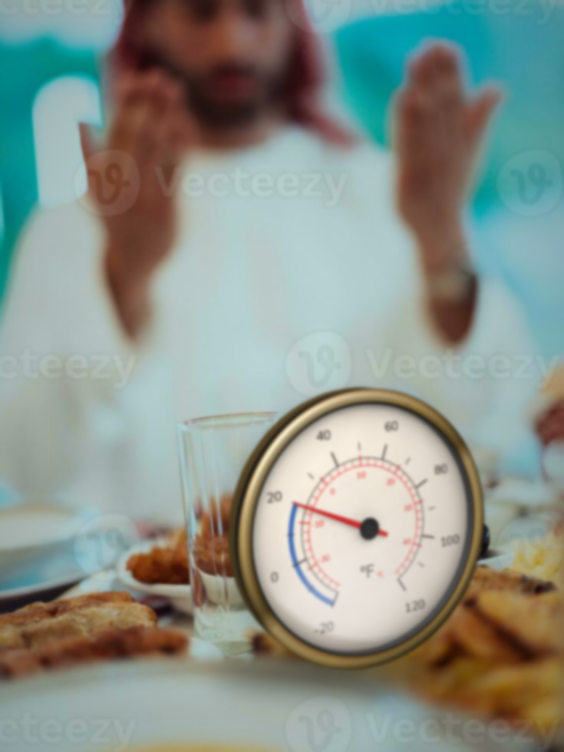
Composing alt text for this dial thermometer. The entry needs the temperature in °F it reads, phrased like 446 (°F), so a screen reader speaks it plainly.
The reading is 20 (°F)
